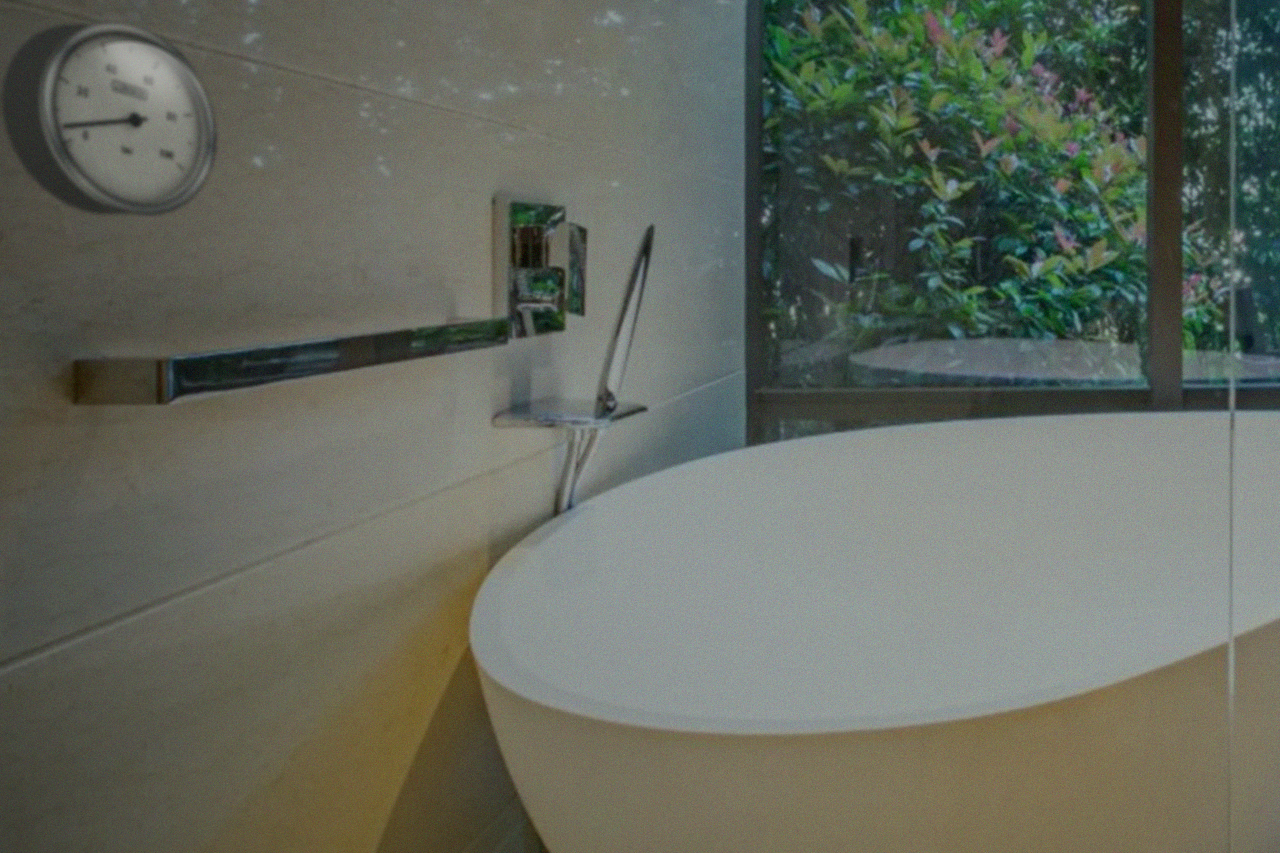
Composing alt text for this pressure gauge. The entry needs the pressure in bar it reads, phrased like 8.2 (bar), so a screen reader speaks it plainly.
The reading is 5 (bar)
